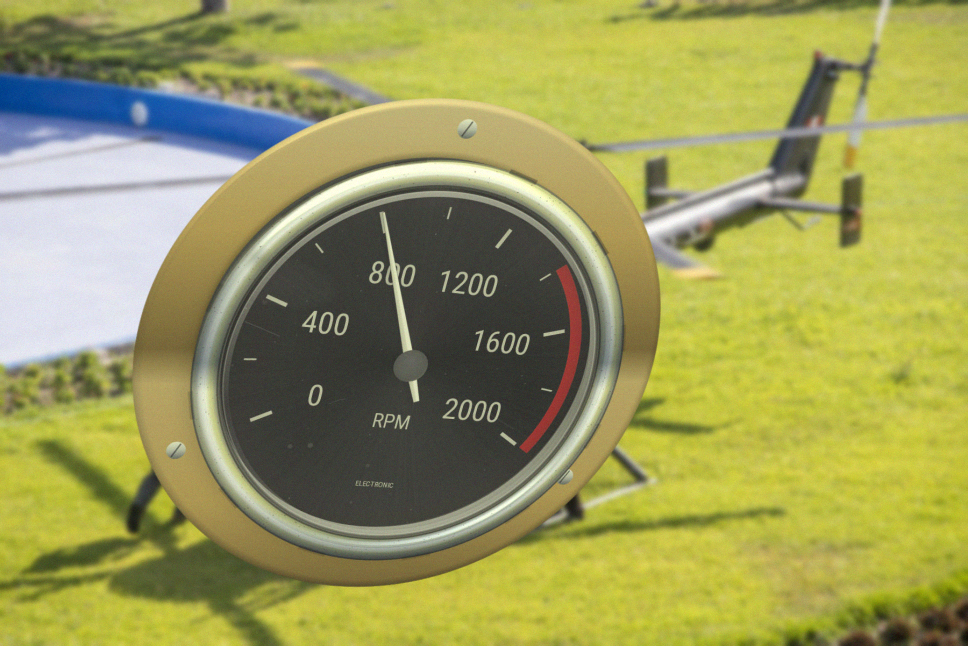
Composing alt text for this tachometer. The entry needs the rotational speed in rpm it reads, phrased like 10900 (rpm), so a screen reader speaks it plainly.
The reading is 800 (rpm)
